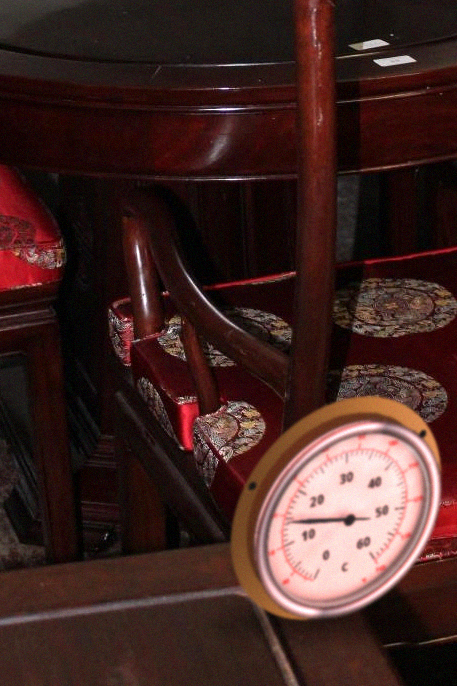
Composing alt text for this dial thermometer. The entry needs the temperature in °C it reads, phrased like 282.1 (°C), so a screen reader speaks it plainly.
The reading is 15 (°C)
